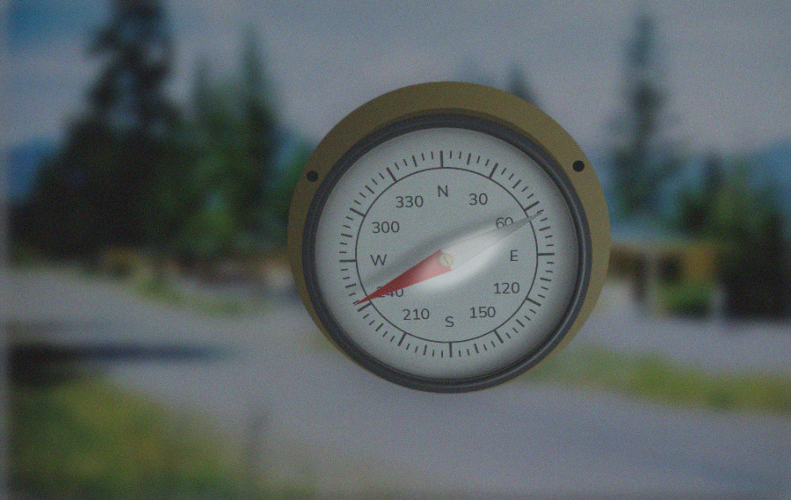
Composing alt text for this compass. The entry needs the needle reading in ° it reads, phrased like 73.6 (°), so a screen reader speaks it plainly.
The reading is 245 (°)
